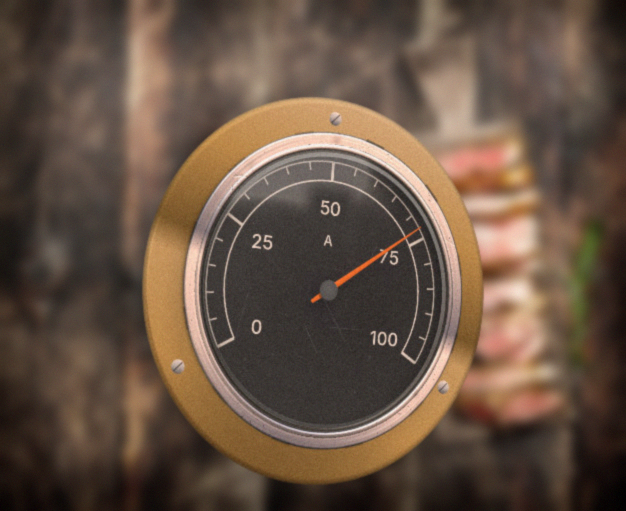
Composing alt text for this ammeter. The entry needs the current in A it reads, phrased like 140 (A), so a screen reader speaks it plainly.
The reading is 72.5 (A)
